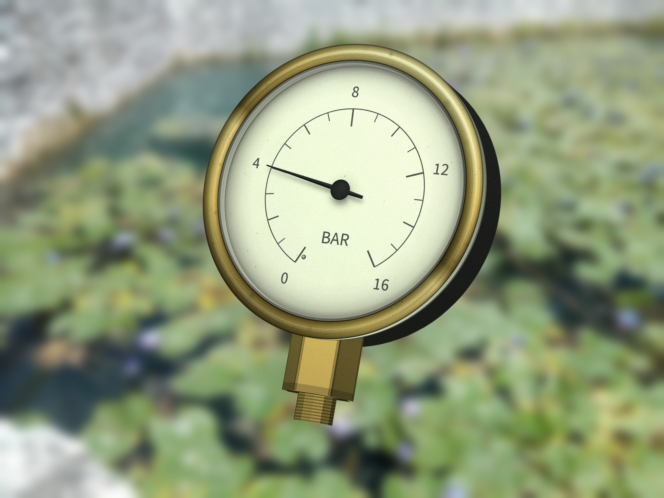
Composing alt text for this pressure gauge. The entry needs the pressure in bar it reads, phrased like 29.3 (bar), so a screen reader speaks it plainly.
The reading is 4 (bar)
